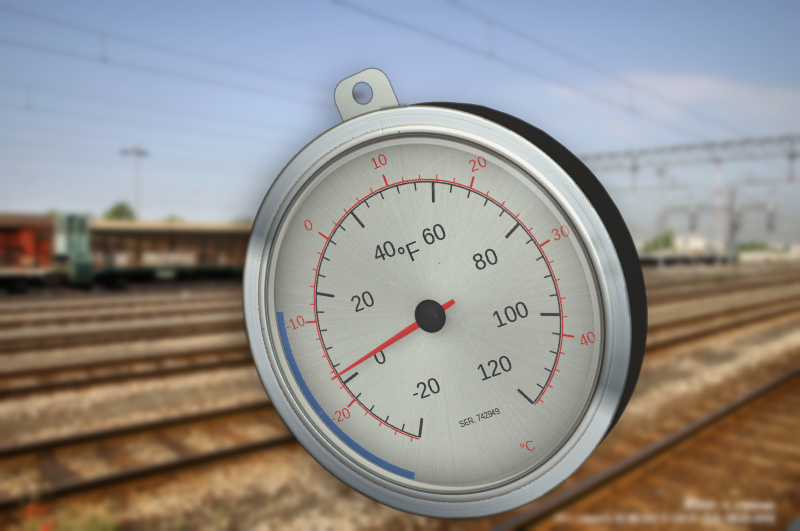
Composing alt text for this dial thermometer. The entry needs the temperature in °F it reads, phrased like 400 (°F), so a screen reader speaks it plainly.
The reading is 2 (°F)
